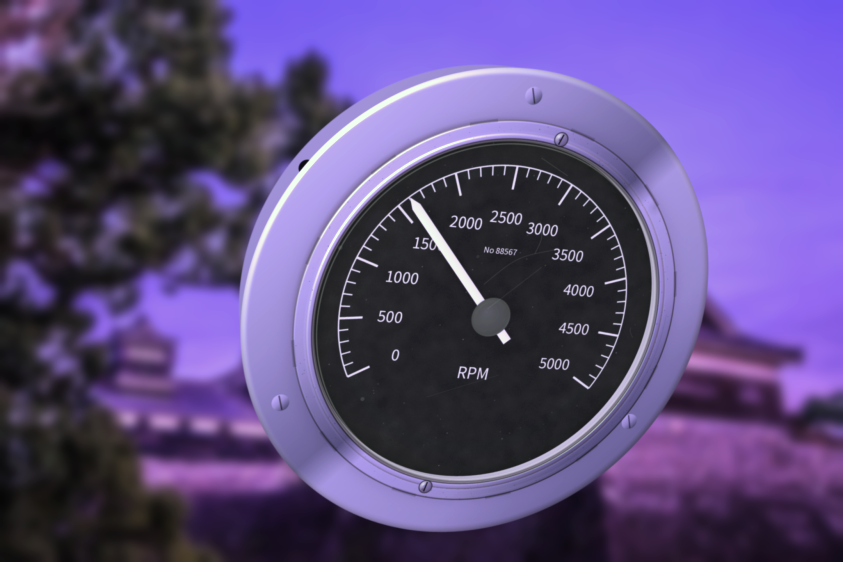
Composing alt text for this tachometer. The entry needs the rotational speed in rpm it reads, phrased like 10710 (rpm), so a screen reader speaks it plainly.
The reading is 1600 (rpm)
